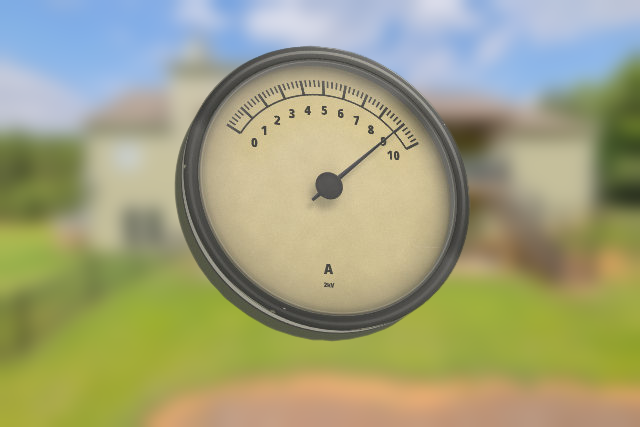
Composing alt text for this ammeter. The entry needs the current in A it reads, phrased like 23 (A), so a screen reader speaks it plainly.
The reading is 9 (A)
